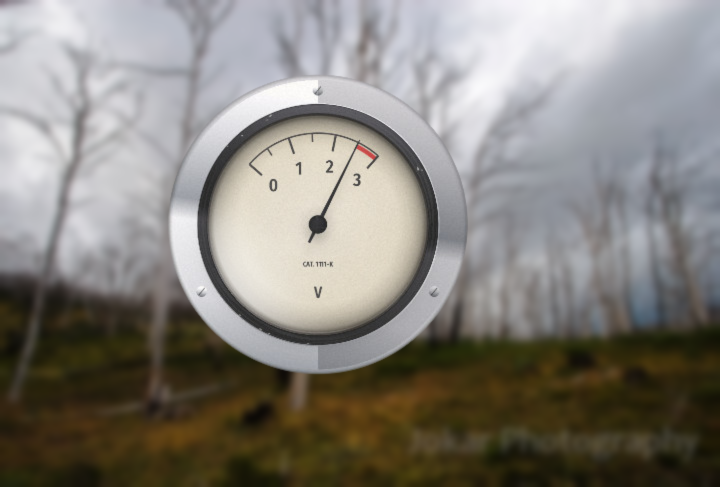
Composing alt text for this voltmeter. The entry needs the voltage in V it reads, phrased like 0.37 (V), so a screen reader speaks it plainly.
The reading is 2.5 (V)
